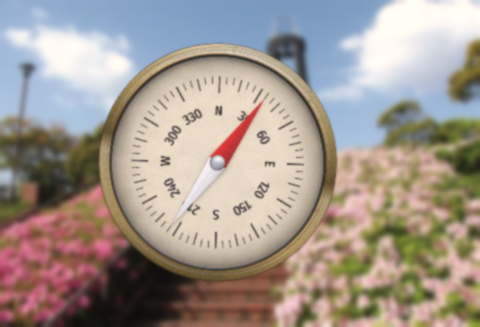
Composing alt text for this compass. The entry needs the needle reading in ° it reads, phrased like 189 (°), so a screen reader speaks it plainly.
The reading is 35 (°)
